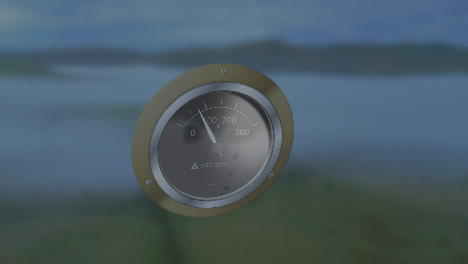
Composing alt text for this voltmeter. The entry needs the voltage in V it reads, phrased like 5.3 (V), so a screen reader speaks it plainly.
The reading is 75 (V)
